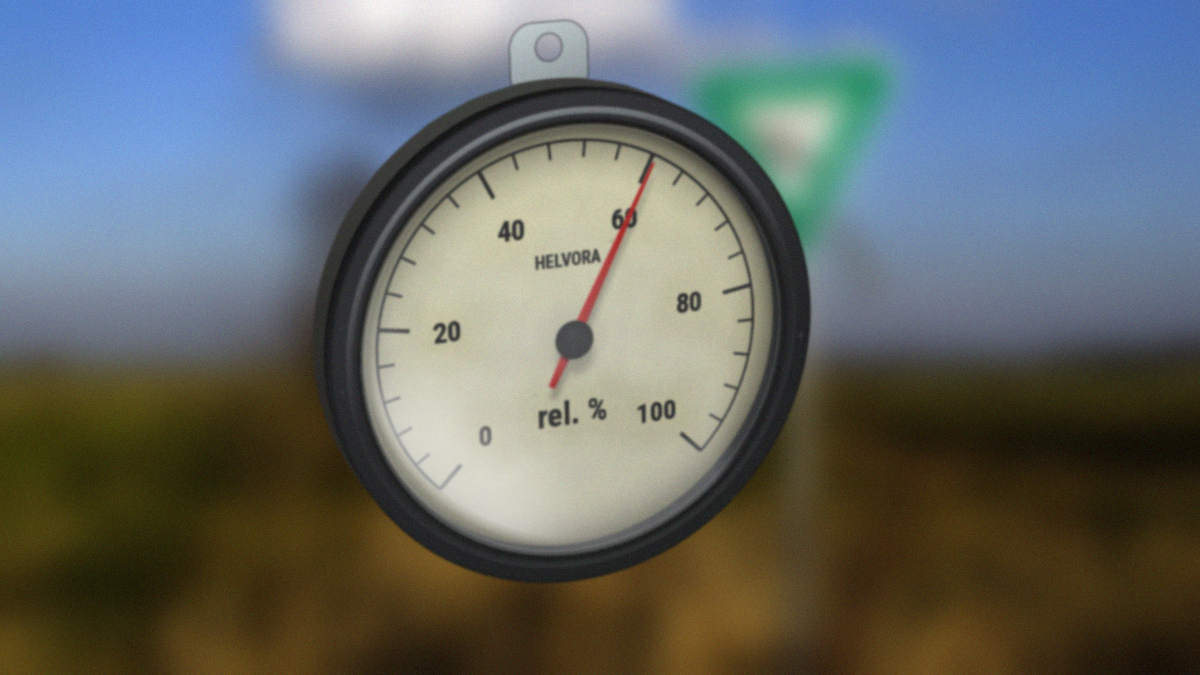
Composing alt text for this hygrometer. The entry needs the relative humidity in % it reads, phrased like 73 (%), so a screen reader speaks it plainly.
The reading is 60 (%)
